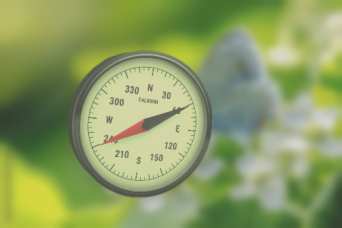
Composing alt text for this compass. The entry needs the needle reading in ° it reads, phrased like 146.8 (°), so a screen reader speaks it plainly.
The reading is 240 (°)
